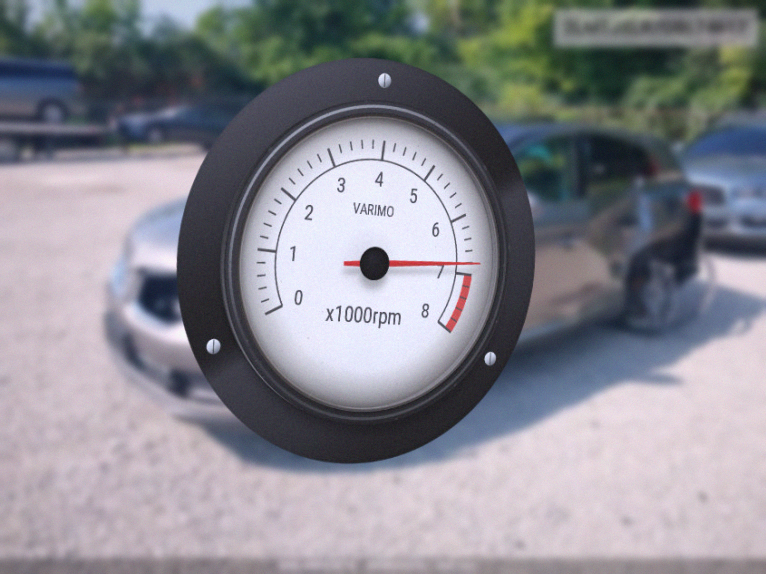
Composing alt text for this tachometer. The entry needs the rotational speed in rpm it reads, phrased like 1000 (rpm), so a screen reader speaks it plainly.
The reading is 6800 (rpm)
